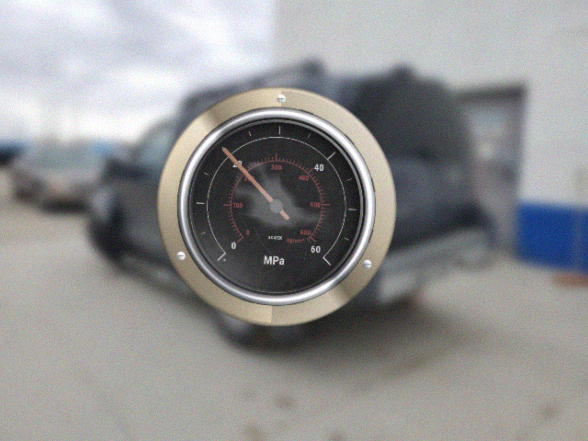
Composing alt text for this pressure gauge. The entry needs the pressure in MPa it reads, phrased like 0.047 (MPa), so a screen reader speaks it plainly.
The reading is 20 (MPa)
